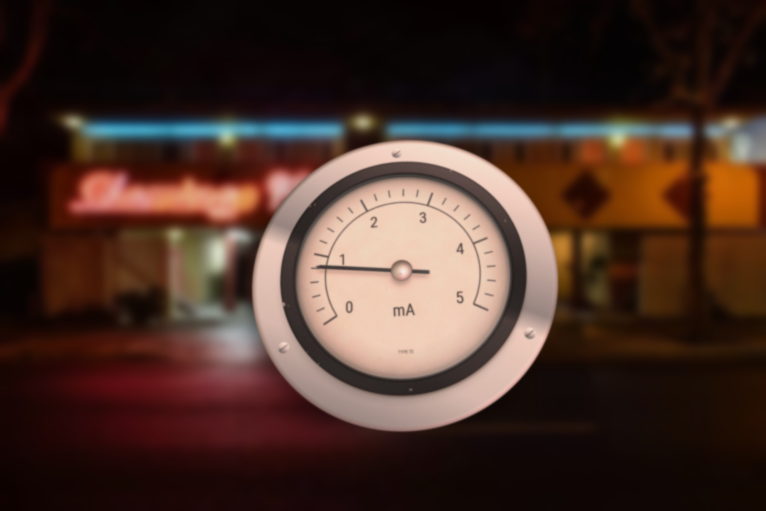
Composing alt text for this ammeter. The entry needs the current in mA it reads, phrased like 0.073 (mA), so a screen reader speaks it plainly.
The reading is 0.8 (mA)
